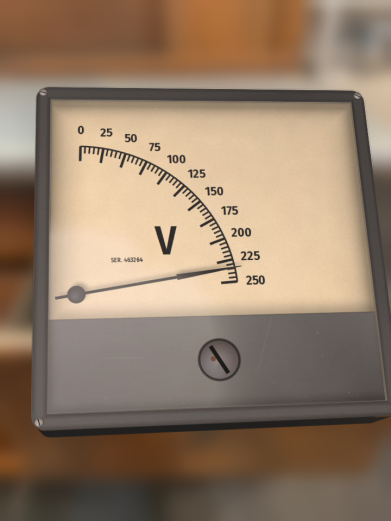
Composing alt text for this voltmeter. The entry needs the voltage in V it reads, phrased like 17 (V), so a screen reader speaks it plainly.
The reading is 235 (V)
